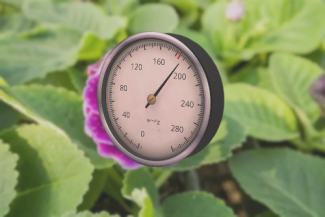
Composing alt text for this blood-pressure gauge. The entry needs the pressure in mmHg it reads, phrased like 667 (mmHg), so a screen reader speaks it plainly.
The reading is 190 (mmHg)
